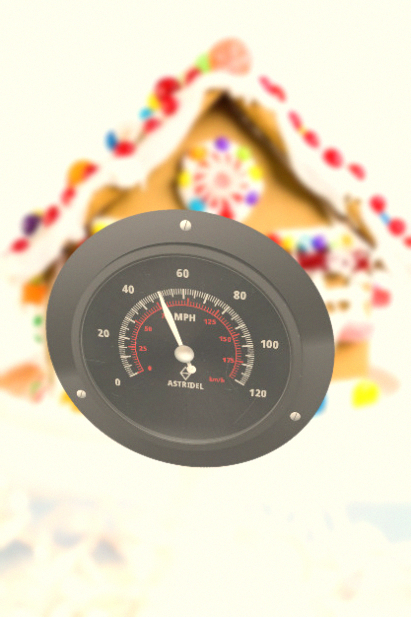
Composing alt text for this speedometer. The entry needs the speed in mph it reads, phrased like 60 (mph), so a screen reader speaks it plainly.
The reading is 50 (mph)
